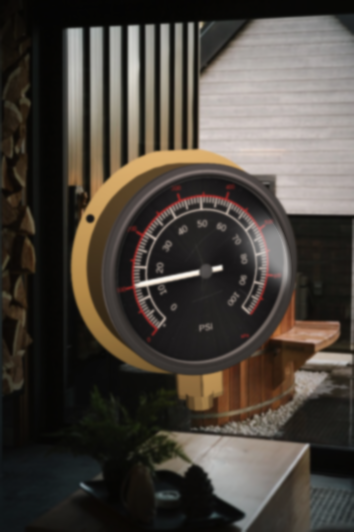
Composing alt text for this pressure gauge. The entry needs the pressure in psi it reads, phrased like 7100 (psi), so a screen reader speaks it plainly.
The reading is 15 (psi)
